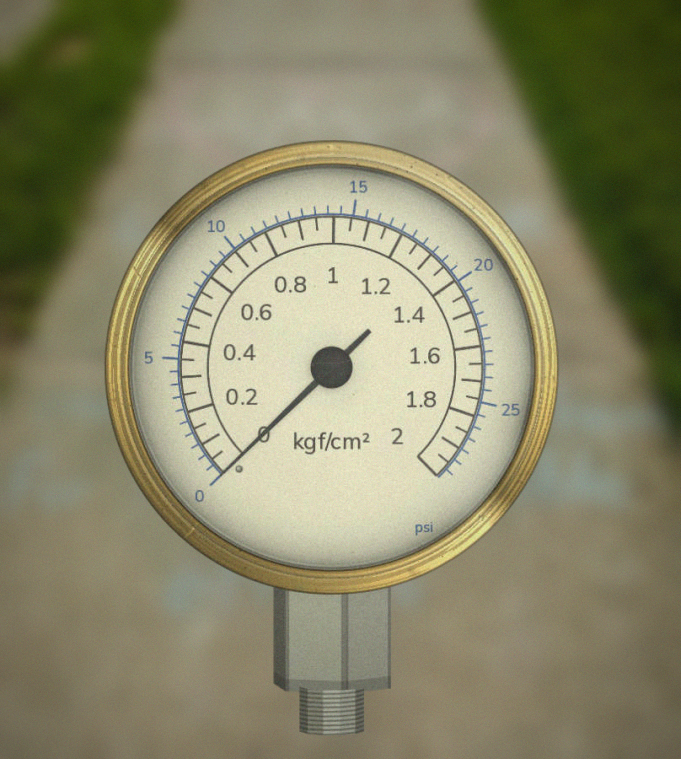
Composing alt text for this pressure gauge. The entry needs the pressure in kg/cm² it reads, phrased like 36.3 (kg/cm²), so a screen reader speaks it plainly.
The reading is 0 (kg/cm²)
